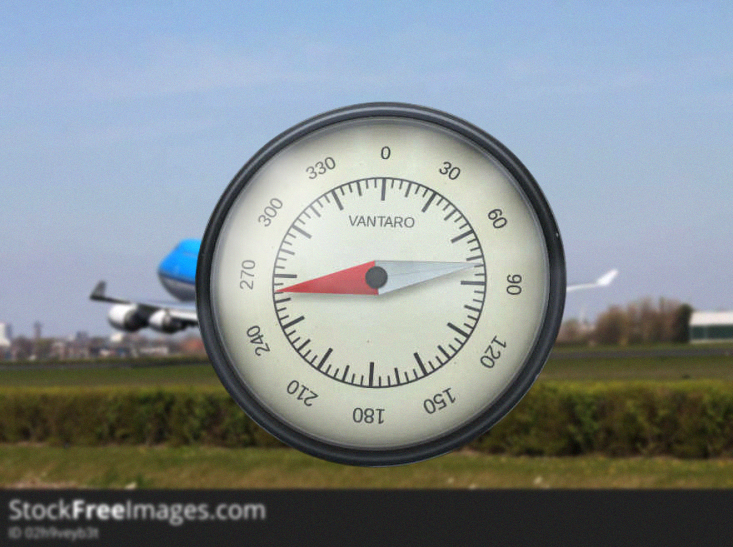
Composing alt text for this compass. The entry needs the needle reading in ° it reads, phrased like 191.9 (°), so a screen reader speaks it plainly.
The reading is 260 (°)
